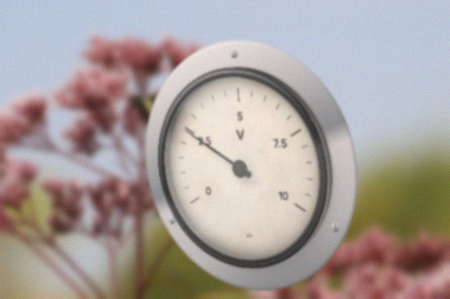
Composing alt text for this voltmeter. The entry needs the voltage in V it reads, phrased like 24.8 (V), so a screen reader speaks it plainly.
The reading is 2.5 (V)
